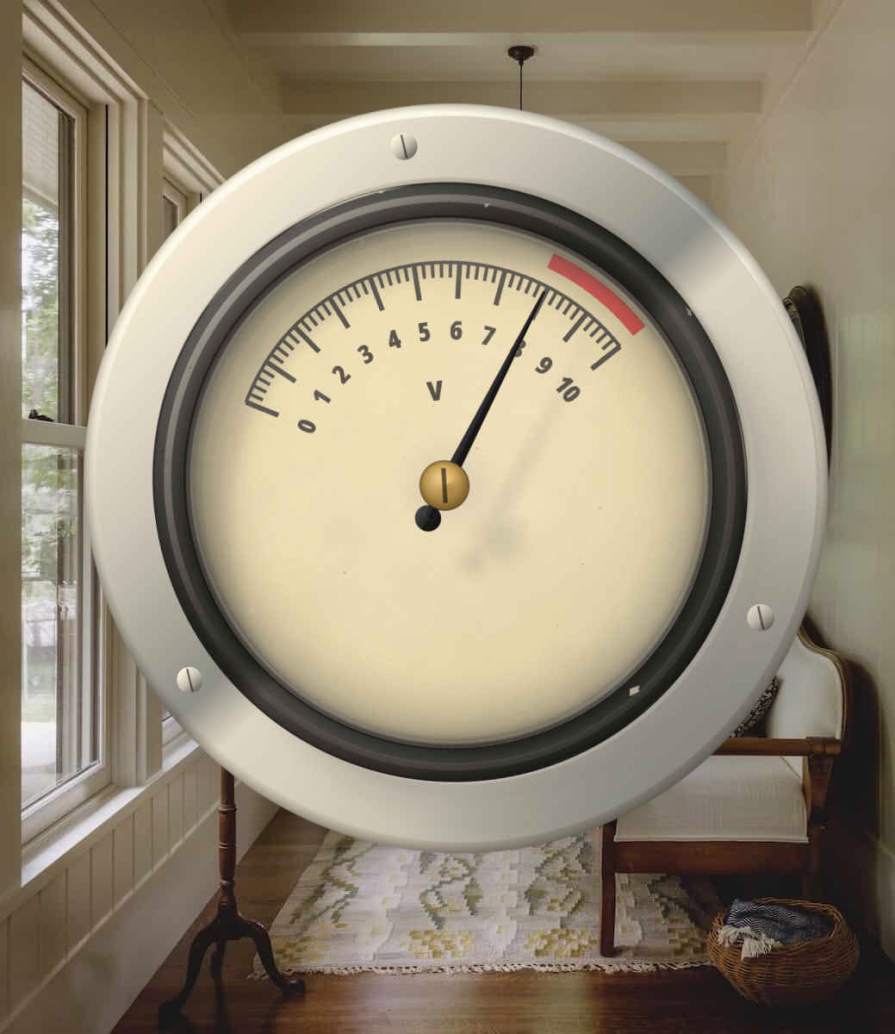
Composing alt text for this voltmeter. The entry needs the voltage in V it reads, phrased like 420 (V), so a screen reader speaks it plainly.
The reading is 8 (V)
